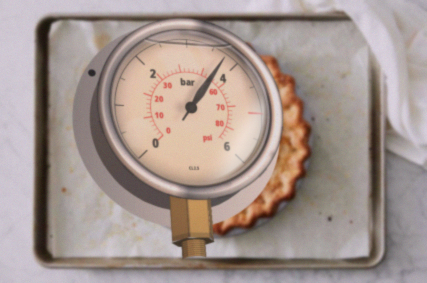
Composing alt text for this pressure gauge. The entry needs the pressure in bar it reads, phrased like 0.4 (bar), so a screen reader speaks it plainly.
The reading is 3.75 (bar)
